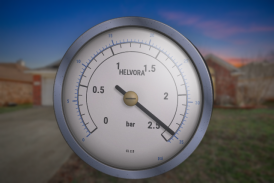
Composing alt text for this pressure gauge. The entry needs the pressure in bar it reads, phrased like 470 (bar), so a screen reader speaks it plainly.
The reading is 2.4 (bar)
